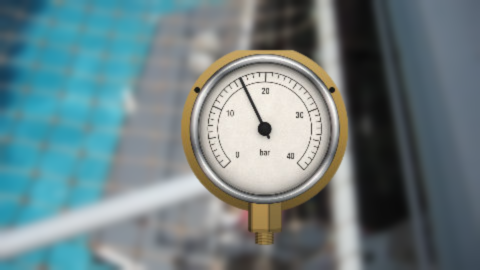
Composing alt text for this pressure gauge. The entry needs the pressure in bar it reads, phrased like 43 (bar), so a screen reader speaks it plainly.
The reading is 16 (bar)
